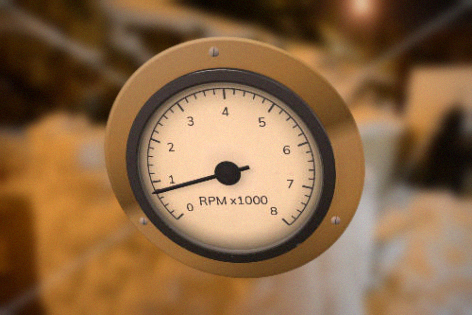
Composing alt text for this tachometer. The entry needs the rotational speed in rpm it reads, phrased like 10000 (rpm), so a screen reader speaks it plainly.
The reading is 800 (rpm)
